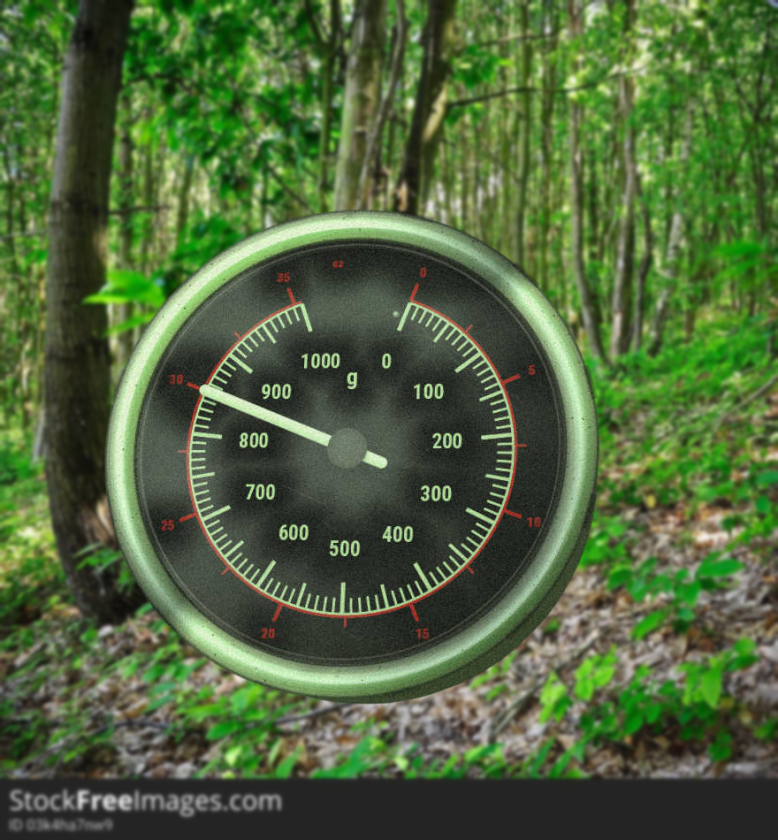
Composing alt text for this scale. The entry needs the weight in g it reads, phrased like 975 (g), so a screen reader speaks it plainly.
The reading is 850 (g)
